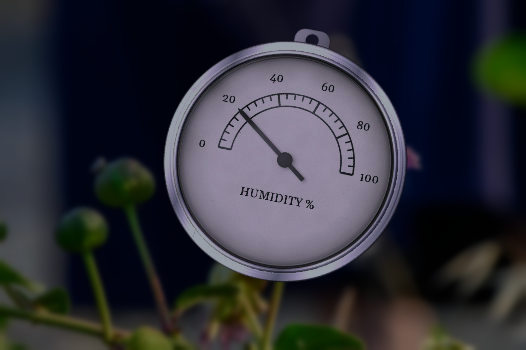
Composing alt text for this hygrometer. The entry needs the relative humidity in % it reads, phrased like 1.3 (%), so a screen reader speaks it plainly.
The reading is 20 (%)
